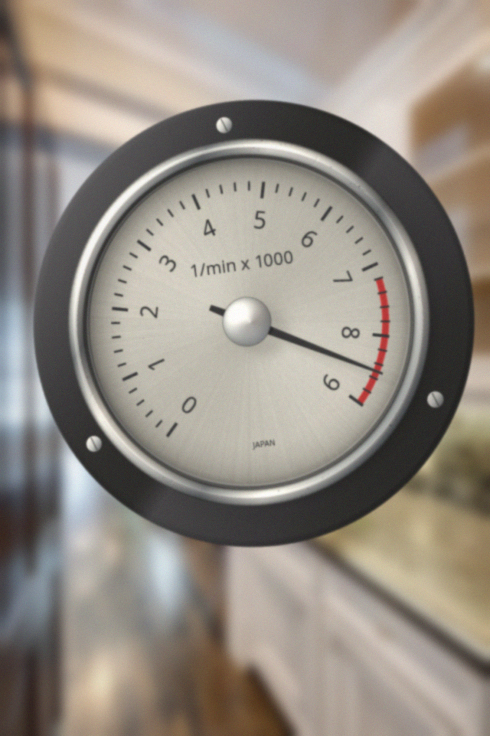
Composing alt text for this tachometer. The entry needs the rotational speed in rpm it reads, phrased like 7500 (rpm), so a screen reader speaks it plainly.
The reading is 8500 (rpm)
